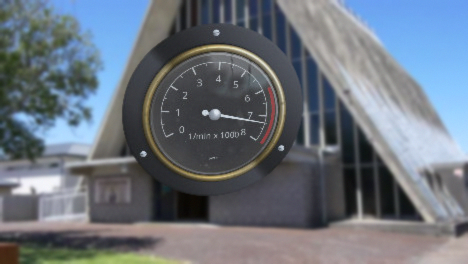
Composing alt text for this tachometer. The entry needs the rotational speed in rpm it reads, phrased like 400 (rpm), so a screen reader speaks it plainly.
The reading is 7250 (rpm)
